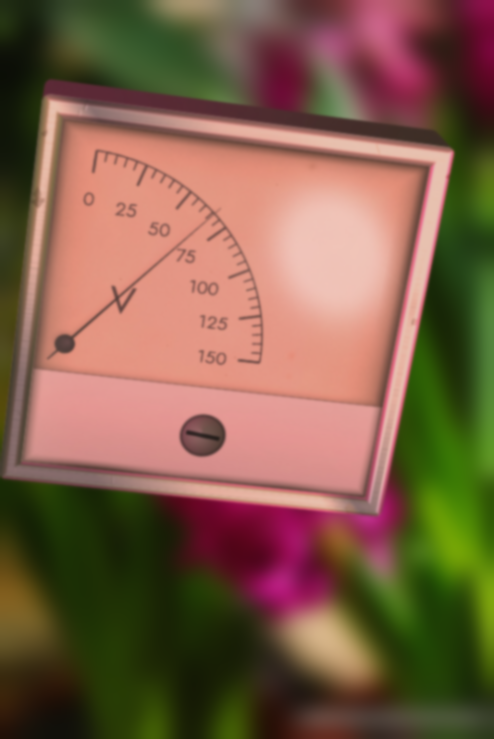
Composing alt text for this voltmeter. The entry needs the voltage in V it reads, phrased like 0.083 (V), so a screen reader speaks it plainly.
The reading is 65 (V)
